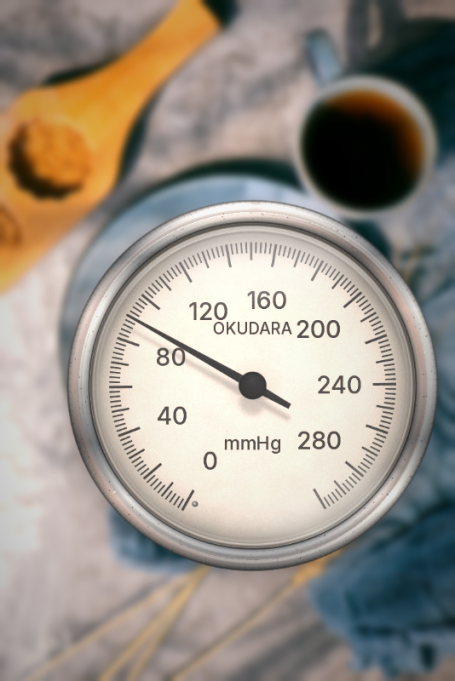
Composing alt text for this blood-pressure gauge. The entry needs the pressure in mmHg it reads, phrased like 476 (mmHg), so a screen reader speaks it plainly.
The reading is 90 (mmHg)
